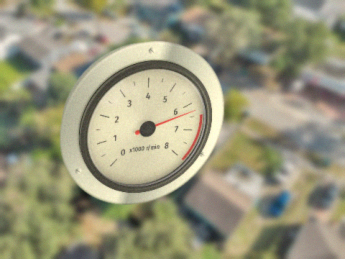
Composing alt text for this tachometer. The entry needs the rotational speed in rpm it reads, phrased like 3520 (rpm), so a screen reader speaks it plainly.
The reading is 6250 (rpm)
